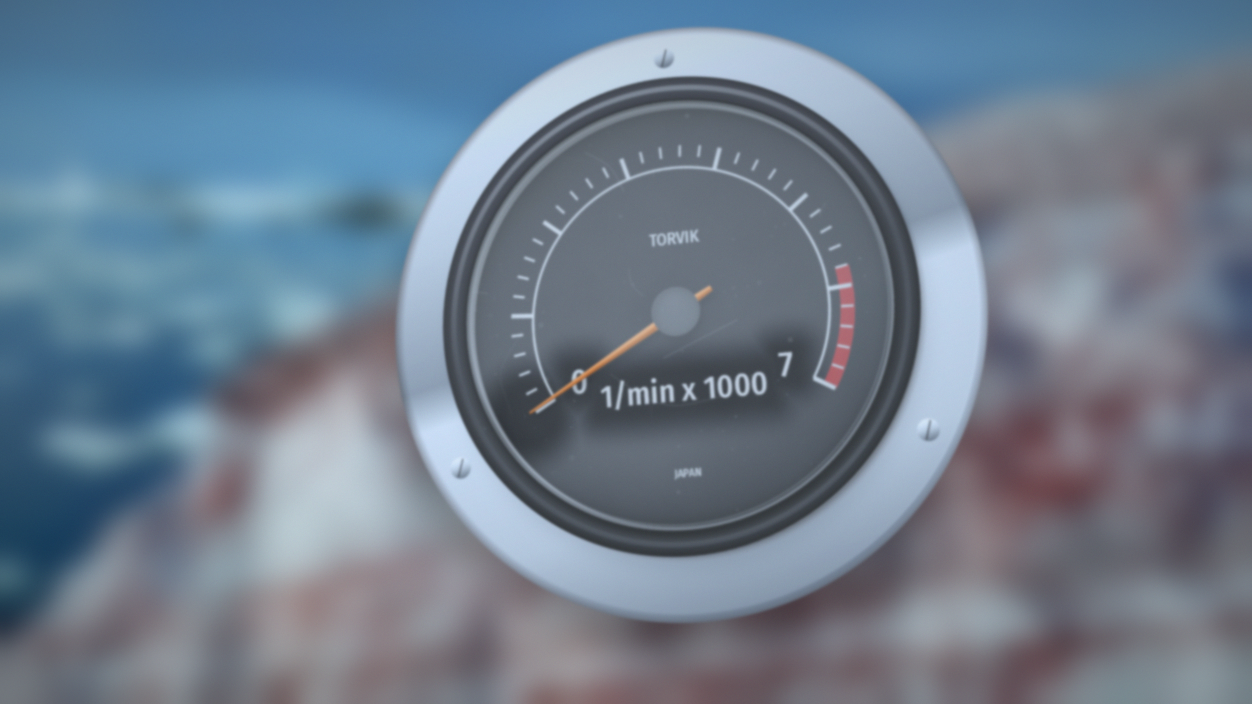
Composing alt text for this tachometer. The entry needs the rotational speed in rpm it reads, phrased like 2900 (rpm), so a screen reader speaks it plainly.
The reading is 0 (rpm)
